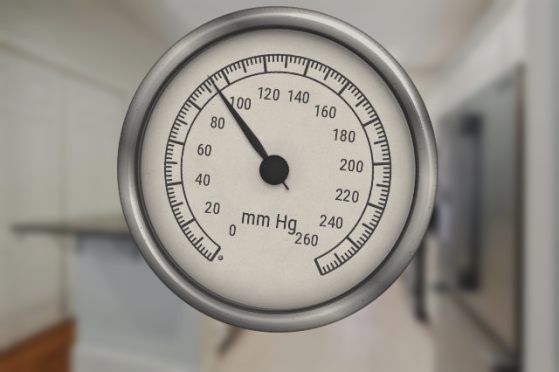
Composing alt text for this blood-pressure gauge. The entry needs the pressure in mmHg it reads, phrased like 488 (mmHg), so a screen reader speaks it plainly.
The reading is 94 (mmHg)
